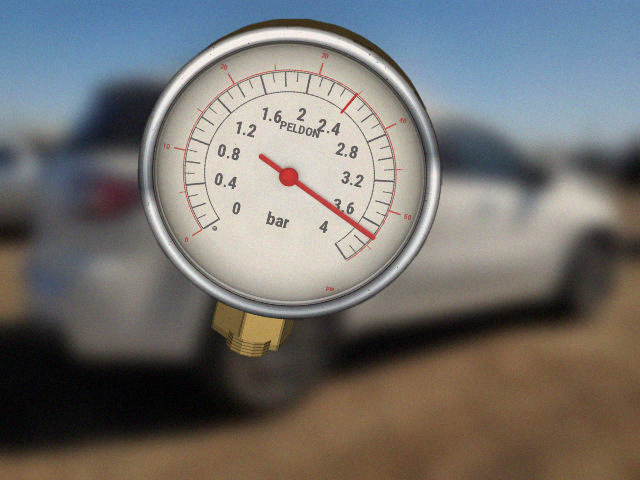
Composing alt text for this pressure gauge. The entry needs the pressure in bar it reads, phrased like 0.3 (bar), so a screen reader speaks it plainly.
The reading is 3.7 (bar)
